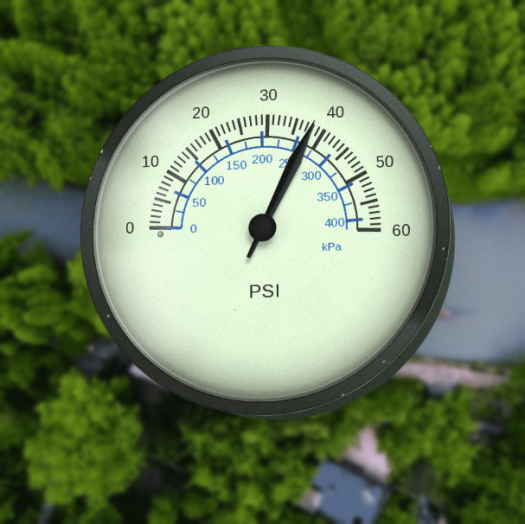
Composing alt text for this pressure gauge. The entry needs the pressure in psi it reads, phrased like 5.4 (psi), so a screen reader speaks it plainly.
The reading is 38 (psi)
